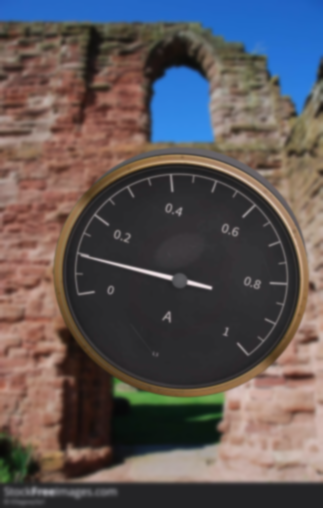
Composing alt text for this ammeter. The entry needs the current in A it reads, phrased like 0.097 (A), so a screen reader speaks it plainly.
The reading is 0.1 (A)
